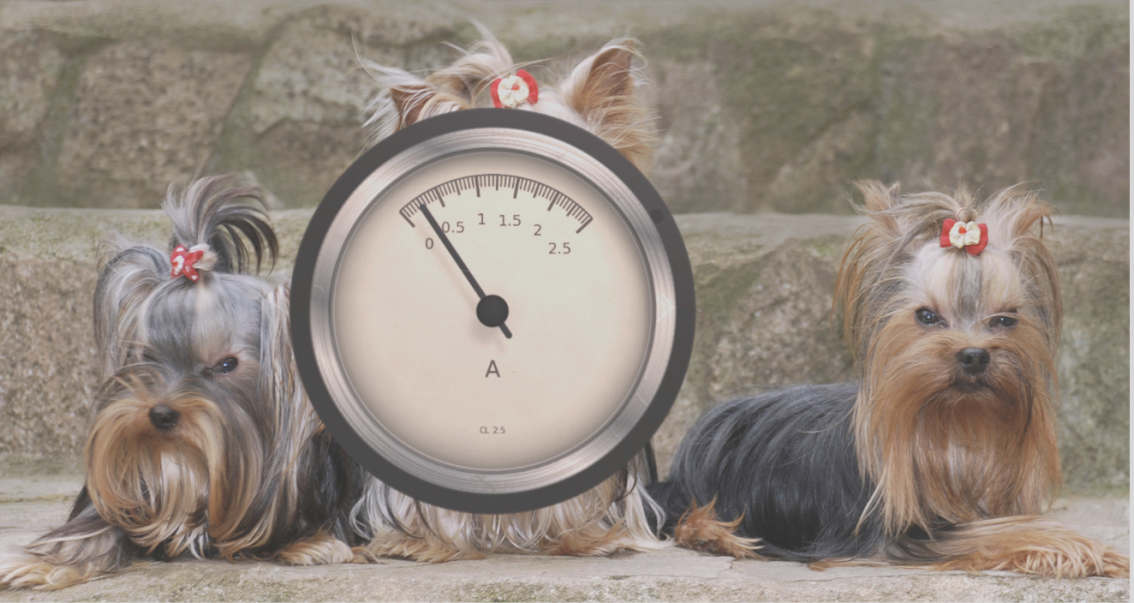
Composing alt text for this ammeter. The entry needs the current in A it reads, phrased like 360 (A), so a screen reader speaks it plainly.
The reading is 0.25 (A)
